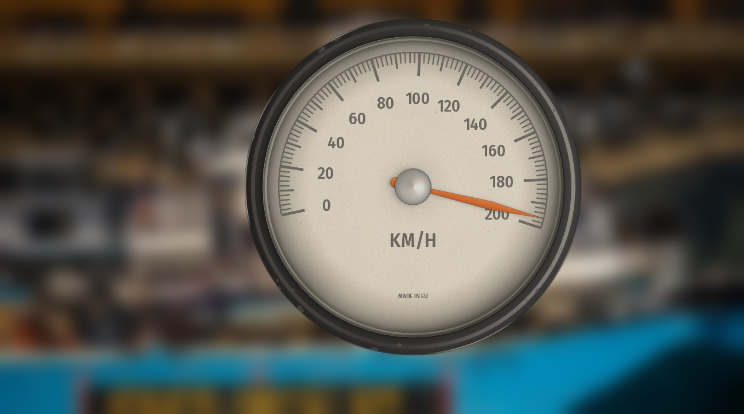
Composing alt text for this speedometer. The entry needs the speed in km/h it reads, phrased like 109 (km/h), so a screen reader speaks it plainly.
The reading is 196 (km/h)
